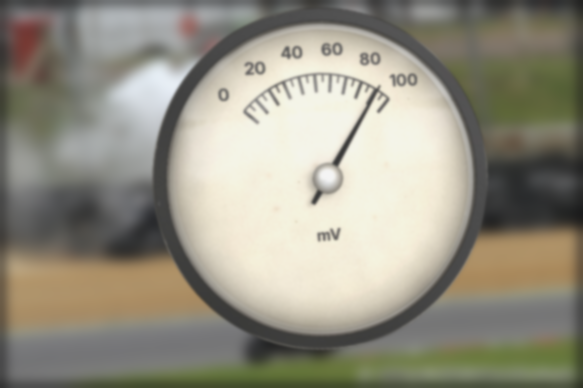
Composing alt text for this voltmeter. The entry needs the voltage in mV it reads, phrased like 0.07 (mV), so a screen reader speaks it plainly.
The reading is 90 (mV)
